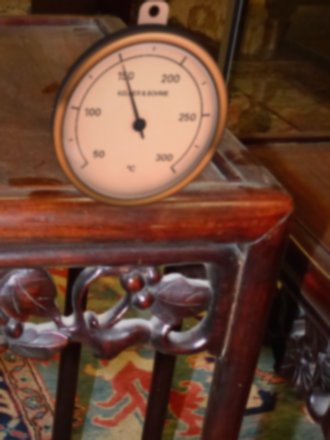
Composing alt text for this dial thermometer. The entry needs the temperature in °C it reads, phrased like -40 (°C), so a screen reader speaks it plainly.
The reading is 150 (°C)
